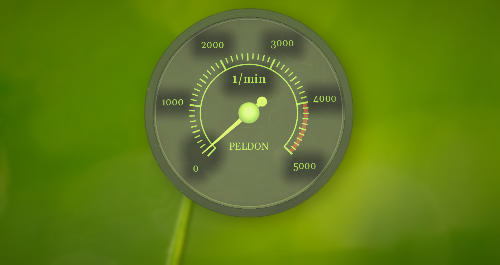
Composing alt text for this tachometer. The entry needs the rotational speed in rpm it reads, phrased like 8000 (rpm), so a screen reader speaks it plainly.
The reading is 100 (rpm)
